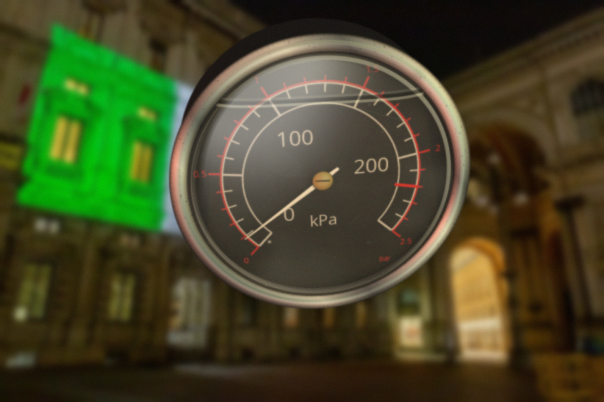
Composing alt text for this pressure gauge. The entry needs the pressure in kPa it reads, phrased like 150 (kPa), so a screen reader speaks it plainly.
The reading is 10 (kPa)
